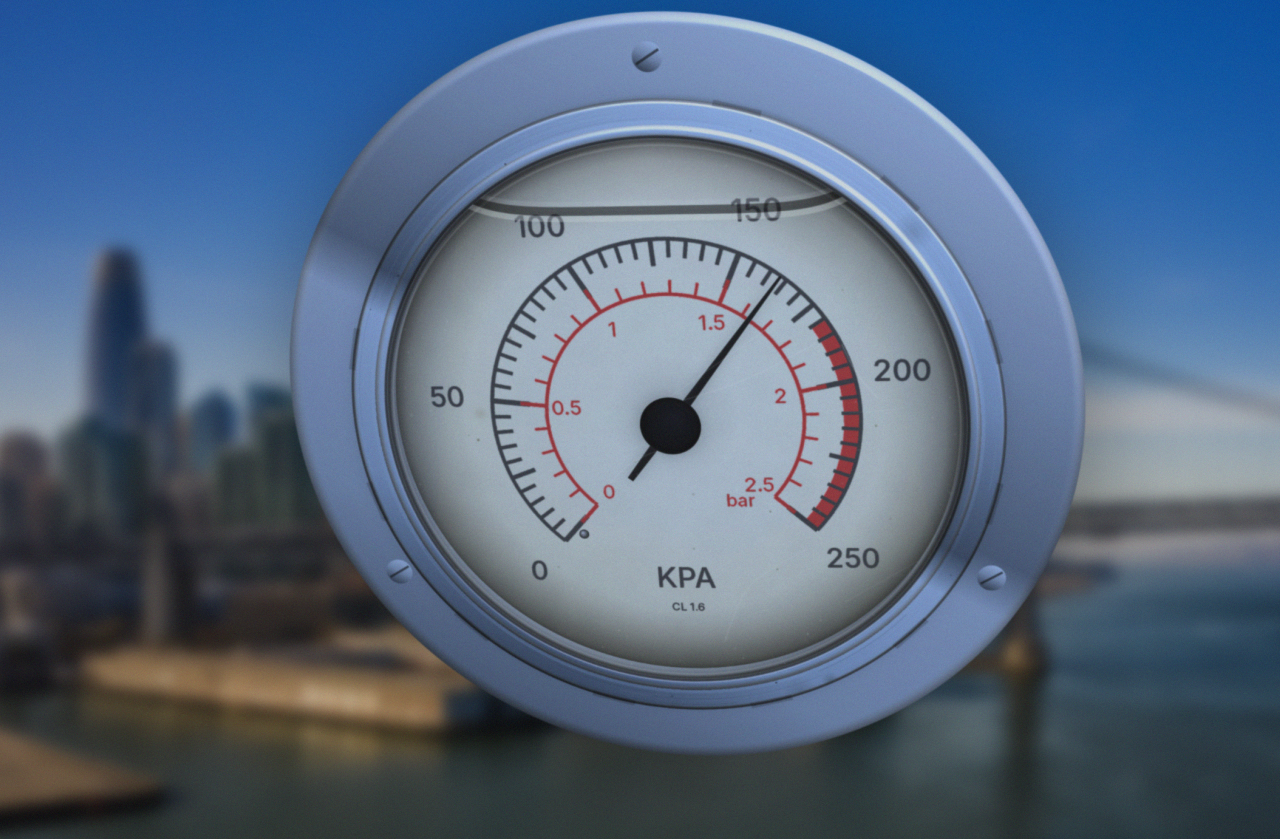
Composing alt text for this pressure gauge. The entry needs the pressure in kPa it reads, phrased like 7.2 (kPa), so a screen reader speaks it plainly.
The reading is 162.5 (kPa)
